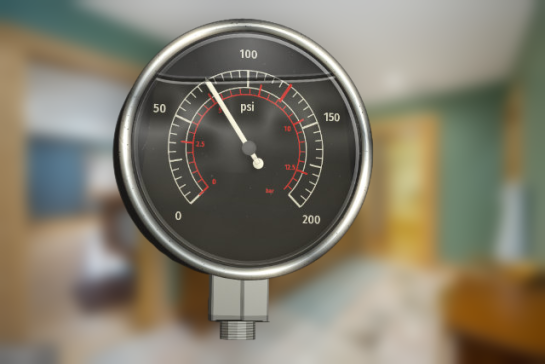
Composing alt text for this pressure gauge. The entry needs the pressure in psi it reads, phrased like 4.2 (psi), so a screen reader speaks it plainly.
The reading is 75 (psi)
